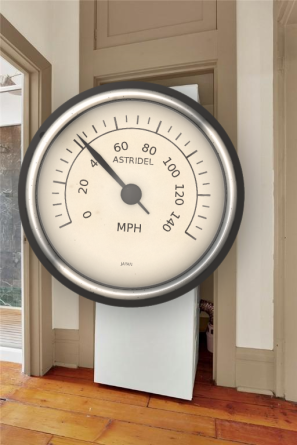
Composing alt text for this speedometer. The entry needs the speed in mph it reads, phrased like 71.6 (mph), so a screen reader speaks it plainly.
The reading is 42.5 (mph)
